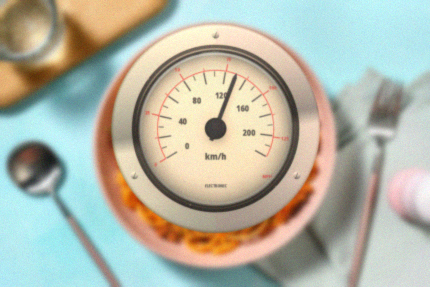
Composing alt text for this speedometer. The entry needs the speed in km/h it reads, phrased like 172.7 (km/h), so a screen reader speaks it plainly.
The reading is 130 (km/h)
